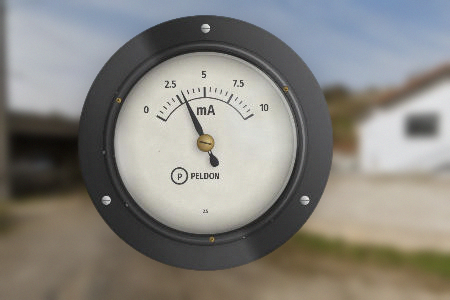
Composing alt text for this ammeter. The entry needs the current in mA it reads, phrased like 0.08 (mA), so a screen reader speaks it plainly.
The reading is 3 (mA)
